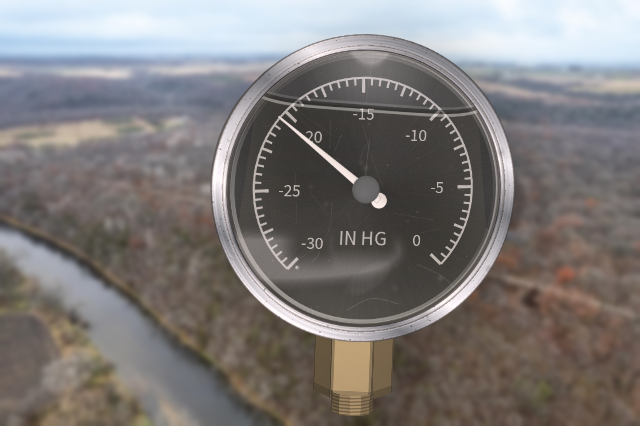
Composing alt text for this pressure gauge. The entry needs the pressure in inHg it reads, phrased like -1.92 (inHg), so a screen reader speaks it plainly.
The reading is -20.5 (inHg)
